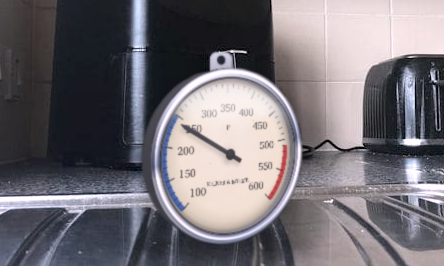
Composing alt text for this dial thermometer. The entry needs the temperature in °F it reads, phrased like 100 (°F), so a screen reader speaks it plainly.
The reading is 240 (°F)
